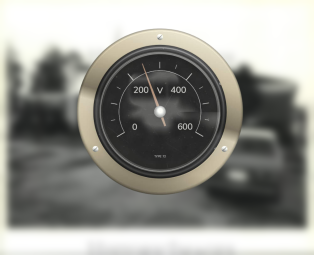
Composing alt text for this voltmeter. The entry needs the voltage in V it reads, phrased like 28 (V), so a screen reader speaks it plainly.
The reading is 250 (V)
